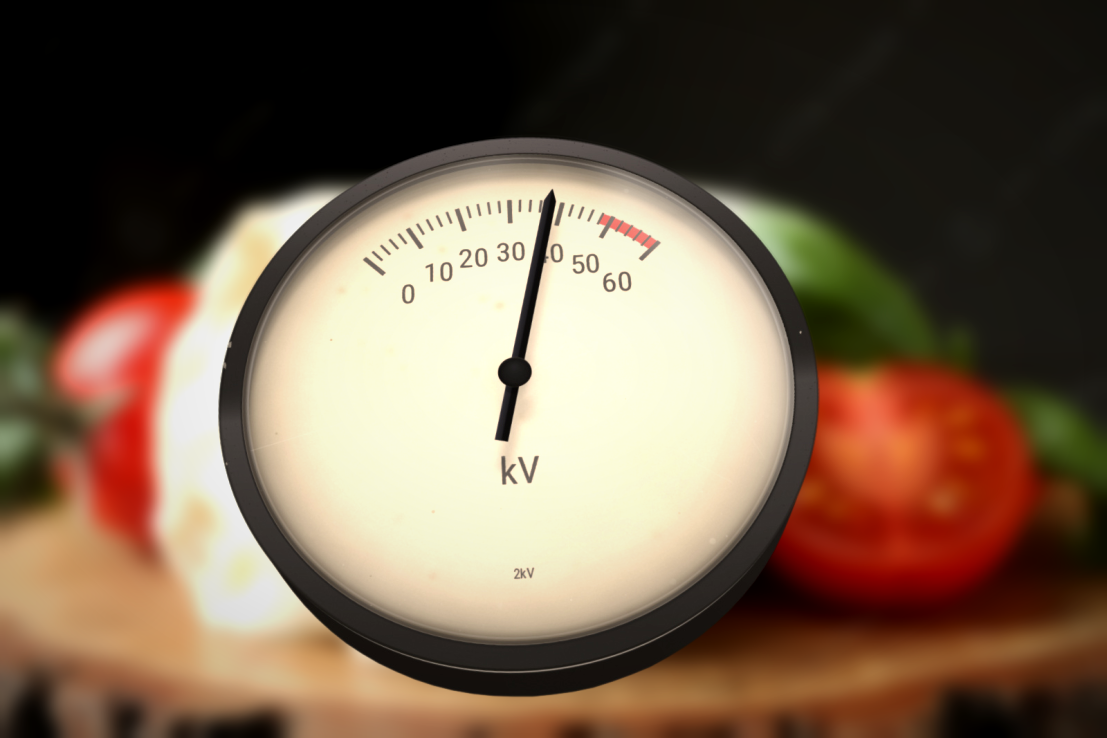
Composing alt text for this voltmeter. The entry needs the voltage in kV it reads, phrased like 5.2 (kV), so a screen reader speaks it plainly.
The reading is 38 (kV)
